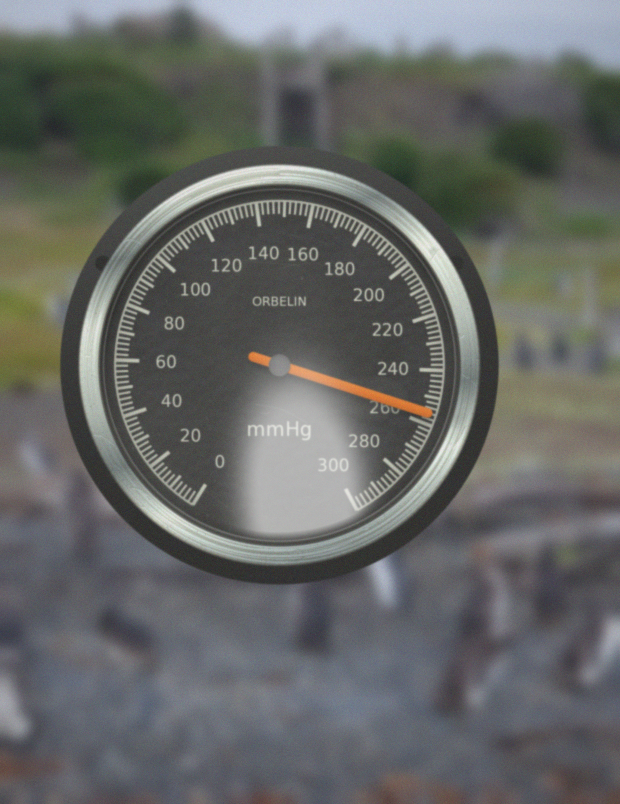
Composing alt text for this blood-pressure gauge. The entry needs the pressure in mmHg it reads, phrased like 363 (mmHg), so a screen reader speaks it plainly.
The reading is 256 (mmHg)
